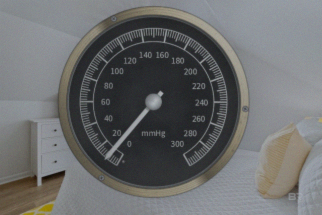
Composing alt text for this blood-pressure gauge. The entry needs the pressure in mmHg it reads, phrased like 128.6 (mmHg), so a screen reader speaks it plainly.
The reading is 10 (mmHg)
